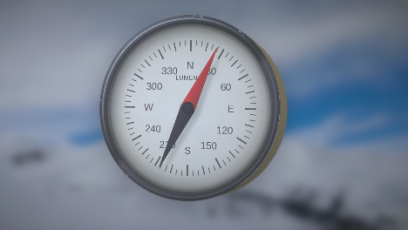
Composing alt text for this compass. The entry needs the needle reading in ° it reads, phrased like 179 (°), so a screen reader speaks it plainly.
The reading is 25 (°)
